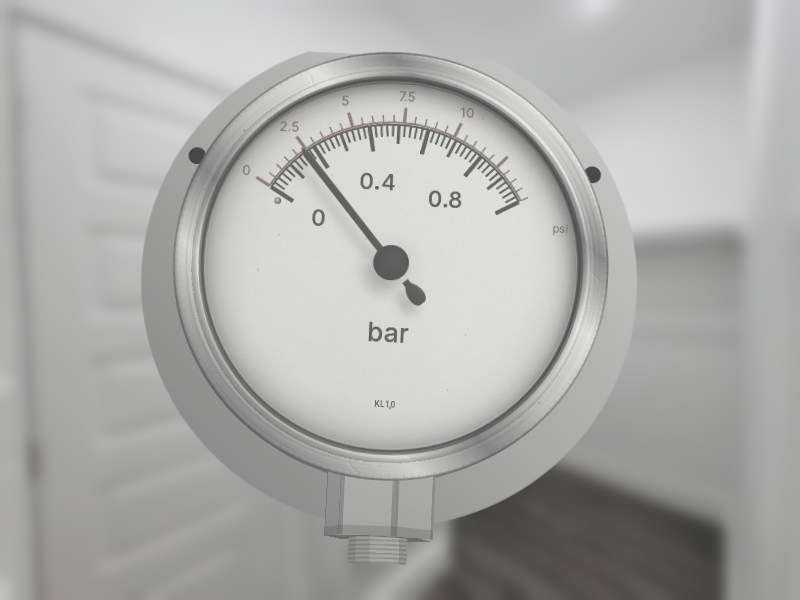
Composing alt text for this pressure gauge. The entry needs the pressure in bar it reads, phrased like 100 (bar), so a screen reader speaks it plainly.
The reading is 0.16 (bar)
